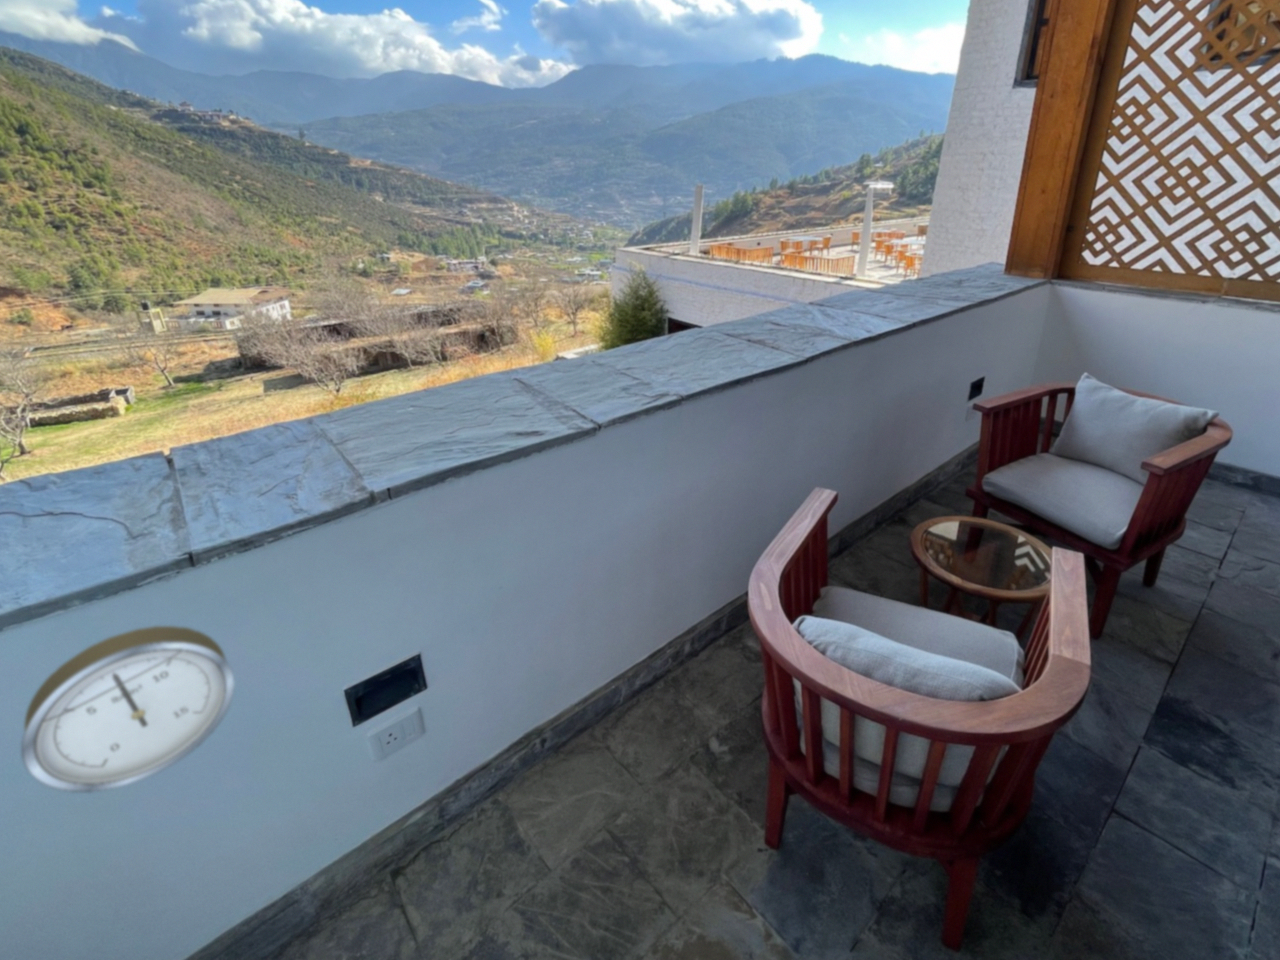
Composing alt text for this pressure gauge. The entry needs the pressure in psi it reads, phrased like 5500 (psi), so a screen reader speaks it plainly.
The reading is 7.5 (psi)
